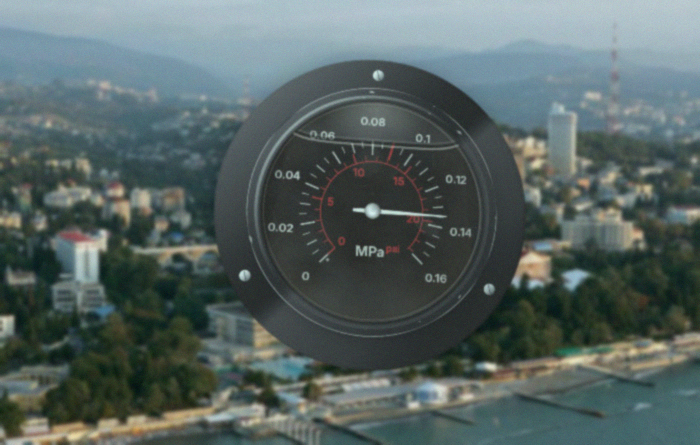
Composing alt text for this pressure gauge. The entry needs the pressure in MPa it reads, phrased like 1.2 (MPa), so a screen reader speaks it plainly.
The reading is 0.135 (MPa)
